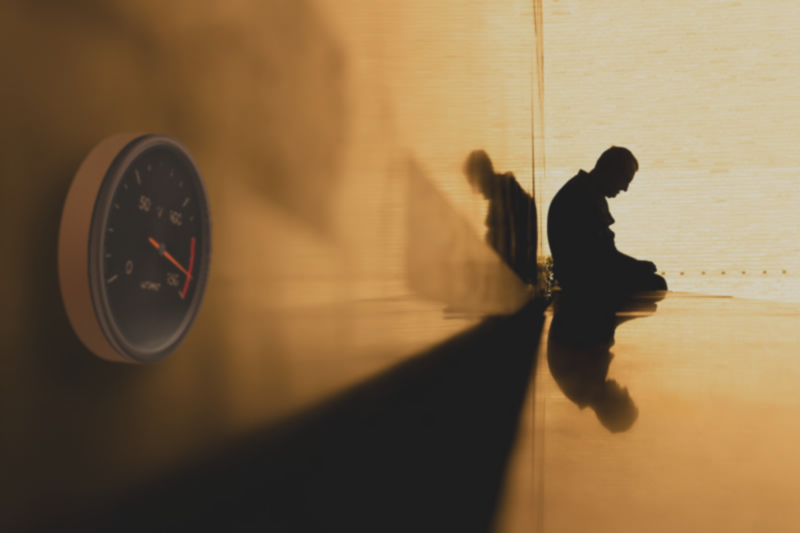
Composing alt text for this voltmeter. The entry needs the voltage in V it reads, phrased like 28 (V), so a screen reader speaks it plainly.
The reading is 140 (V)
